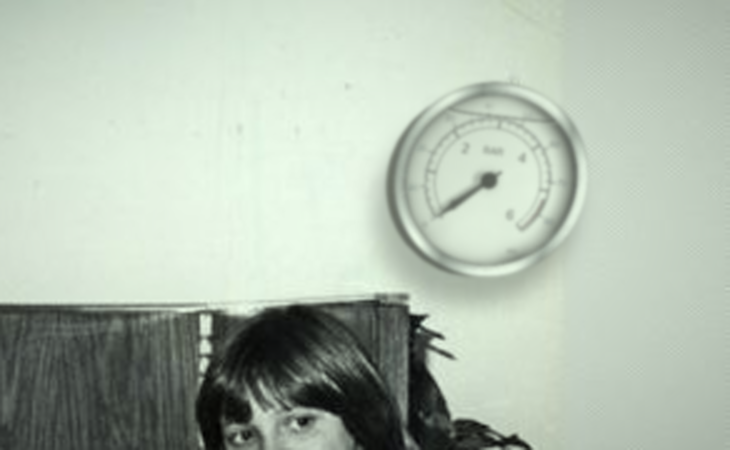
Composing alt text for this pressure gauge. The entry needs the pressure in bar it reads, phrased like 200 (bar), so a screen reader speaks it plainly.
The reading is 0 (bar)
